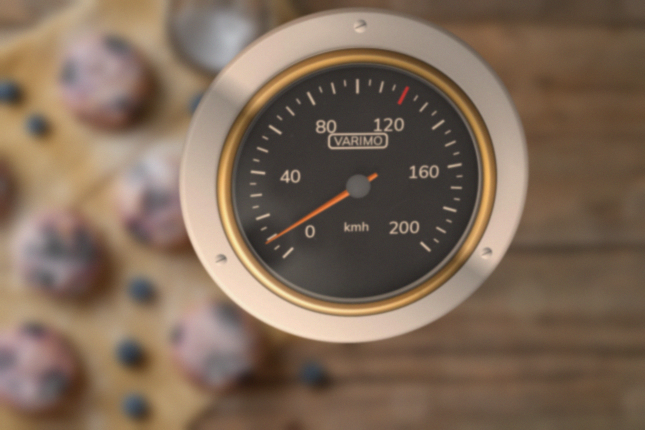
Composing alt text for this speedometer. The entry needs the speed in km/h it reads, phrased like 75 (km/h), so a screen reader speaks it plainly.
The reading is 10 (km/h)
